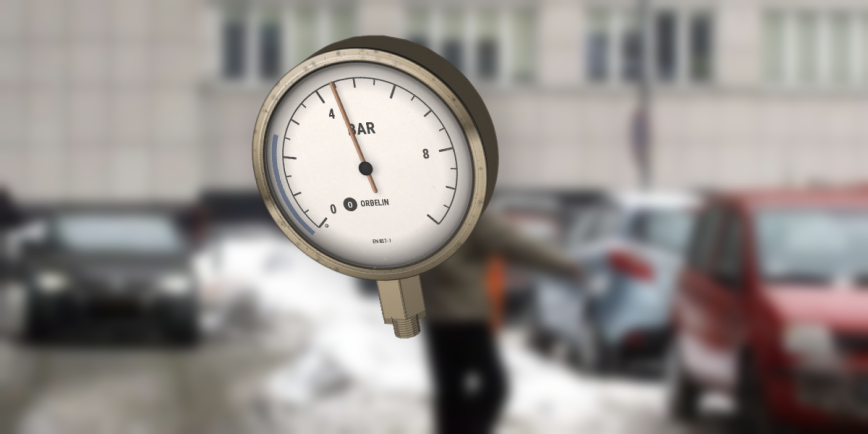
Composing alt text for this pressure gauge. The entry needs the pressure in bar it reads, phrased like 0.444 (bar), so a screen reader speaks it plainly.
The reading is 4.5 (bar)
